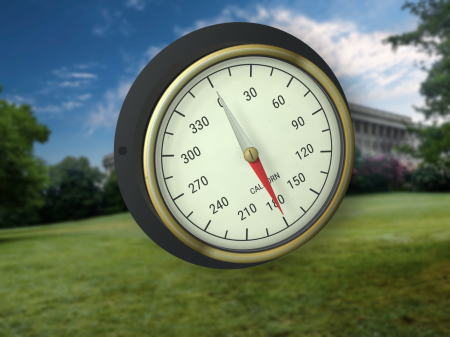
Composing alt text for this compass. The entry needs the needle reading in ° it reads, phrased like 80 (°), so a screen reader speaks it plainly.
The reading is 180 (°)
